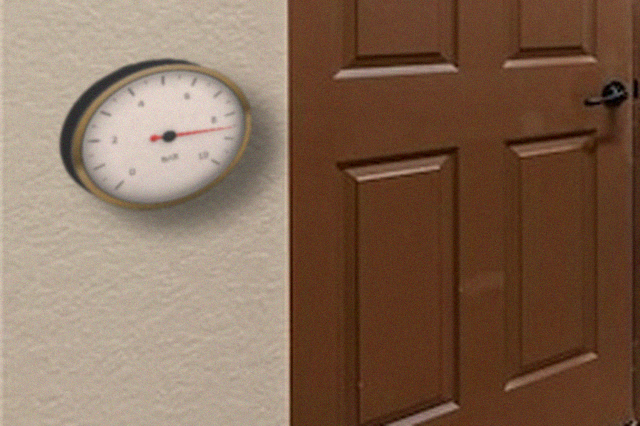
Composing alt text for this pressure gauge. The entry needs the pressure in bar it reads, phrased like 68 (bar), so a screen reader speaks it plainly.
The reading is 8.5 (bar)
